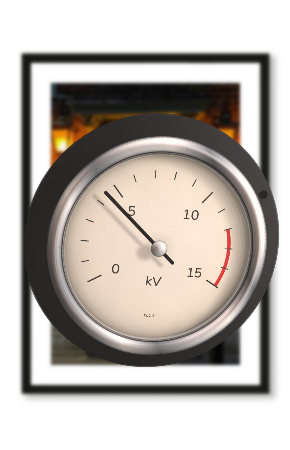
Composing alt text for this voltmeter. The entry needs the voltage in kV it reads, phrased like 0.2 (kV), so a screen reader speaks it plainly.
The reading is 4.5 (kV)
